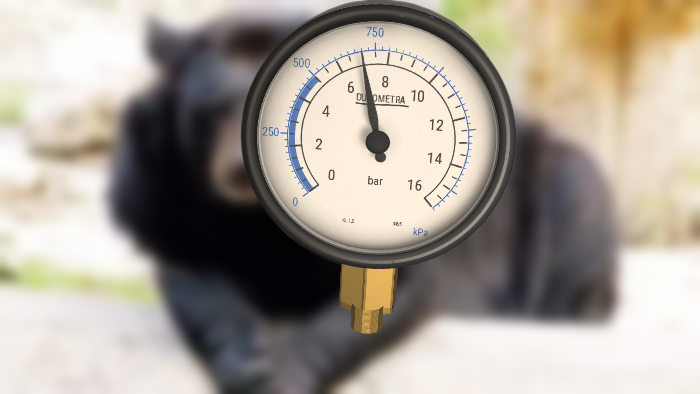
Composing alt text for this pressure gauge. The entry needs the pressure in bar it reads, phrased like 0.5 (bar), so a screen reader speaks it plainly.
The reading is 7 (bar)
